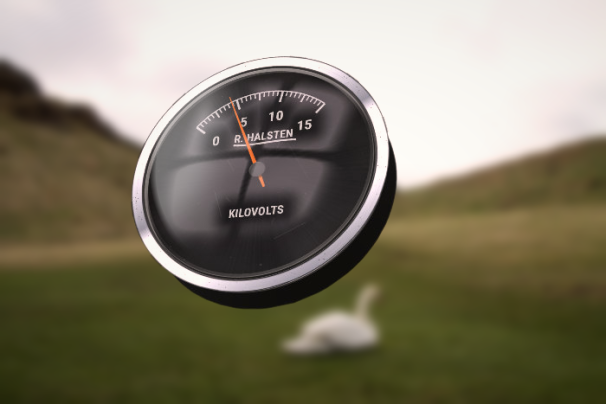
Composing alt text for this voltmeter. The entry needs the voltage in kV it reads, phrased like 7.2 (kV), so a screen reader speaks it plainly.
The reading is 4.5 (kV)
